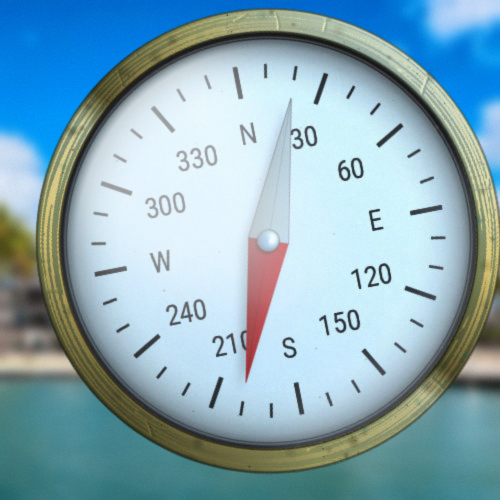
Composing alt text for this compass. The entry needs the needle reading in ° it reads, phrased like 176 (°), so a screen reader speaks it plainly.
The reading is 200 (°)
